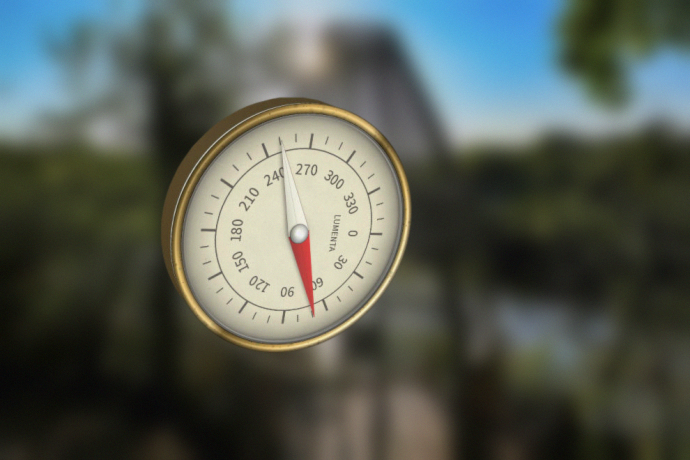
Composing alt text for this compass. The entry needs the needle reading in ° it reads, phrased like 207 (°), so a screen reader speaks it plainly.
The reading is 70 (°)
